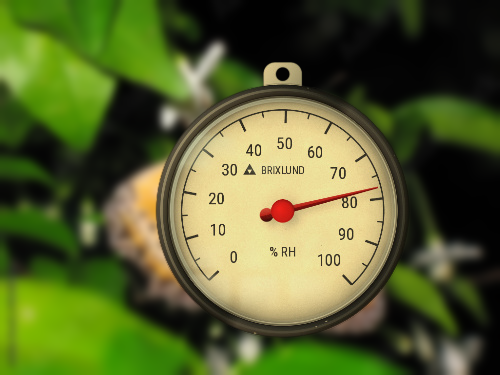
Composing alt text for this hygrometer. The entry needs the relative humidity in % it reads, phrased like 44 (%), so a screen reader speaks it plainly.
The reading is 77.5 (%)
